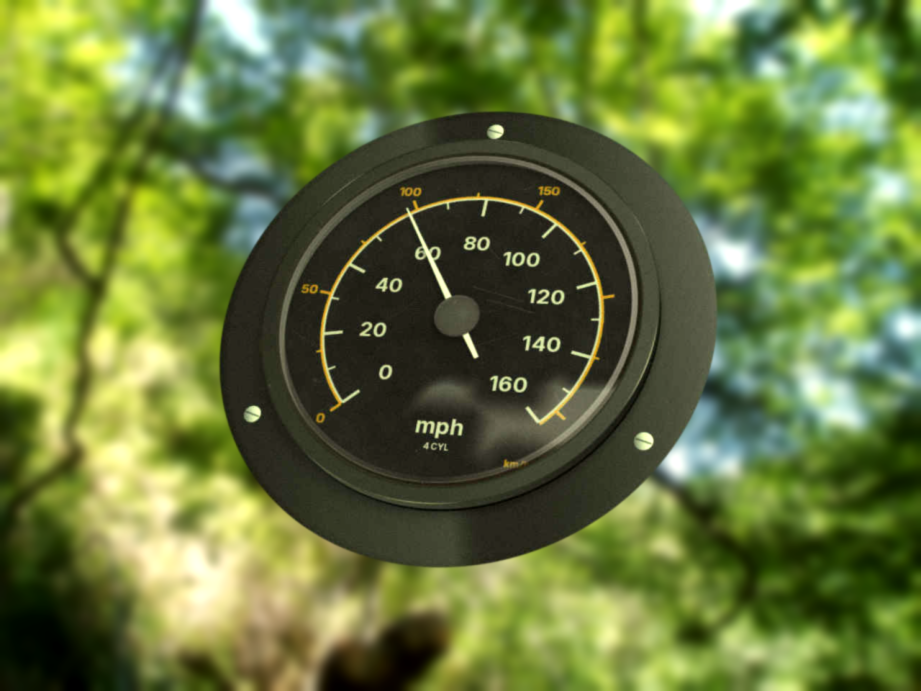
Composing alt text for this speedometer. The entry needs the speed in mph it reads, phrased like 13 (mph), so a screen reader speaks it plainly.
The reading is 60 (mph)
